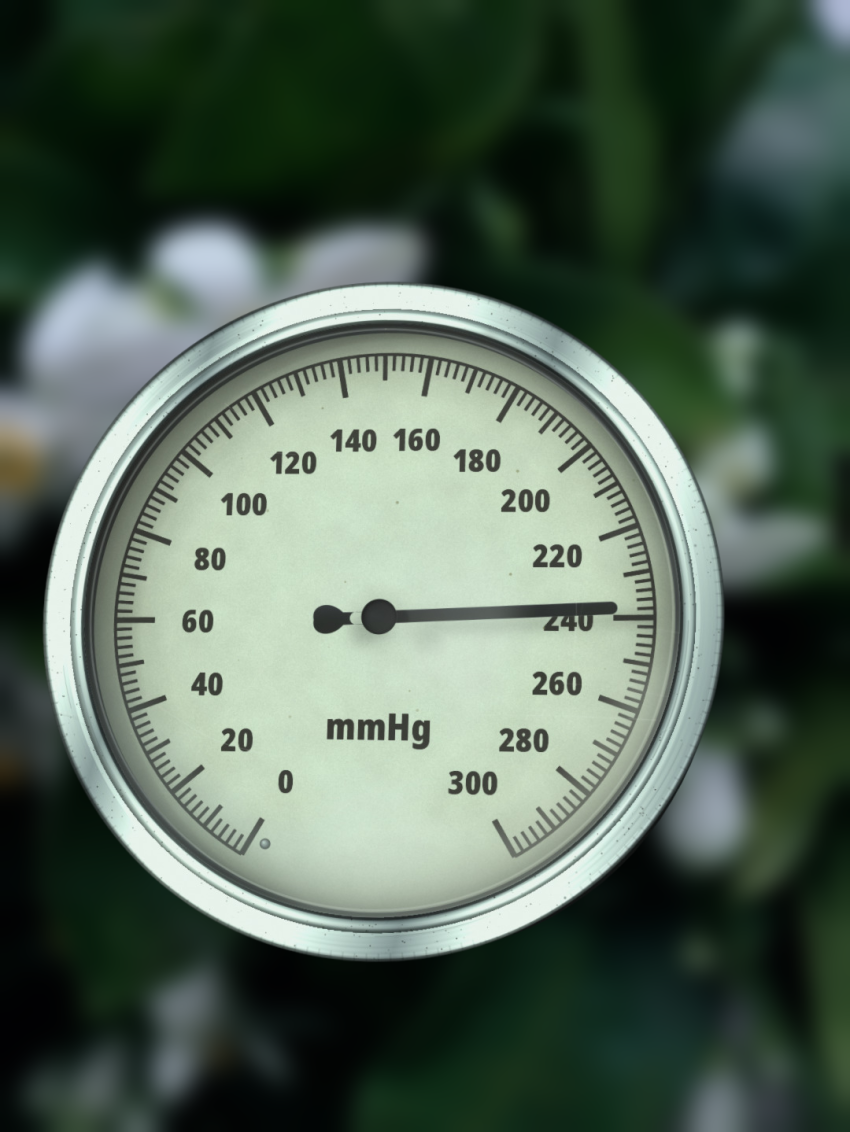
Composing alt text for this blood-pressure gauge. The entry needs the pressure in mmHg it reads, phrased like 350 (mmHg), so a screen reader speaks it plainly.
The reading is 238 (mmHg)
